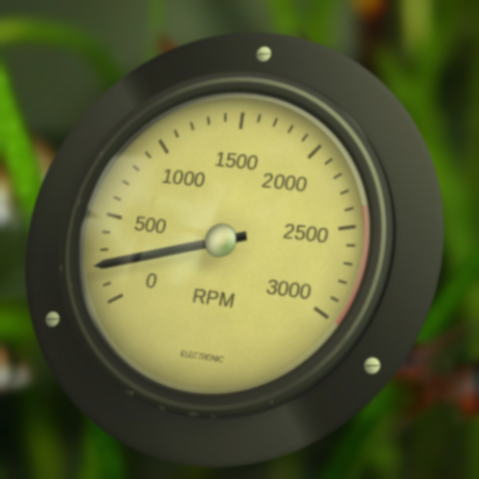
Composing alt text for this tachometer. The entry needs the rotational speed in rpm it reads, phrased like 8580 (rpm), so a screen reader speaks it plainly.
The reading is 200 (rpm)
